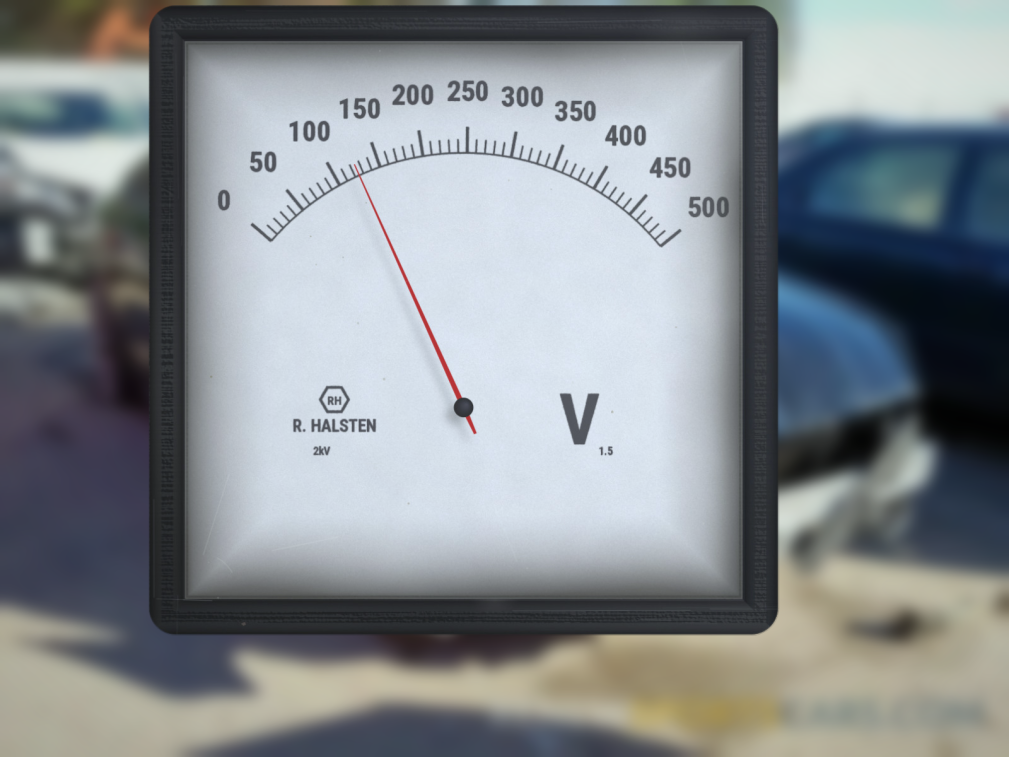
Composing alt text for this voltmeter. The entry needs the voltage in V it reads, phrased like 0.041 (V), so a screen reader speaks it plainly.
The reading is 125 (V)
